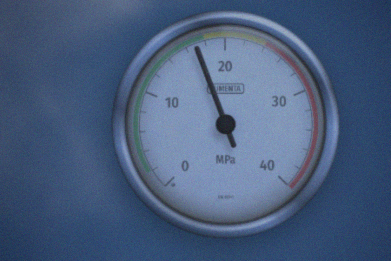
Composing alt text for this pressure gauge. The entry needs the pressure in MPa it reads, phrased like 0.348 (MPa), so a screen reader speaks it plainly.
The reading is 17 (MPa)
